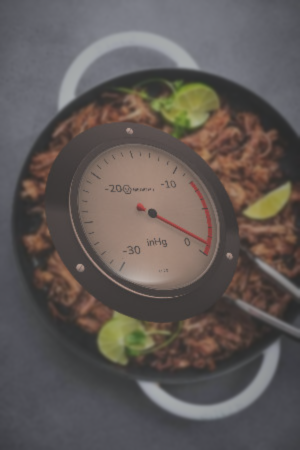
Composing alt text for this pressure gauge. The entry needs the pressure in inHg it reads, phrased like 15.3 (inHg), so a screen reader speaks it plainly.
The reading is -1 (inHg)
